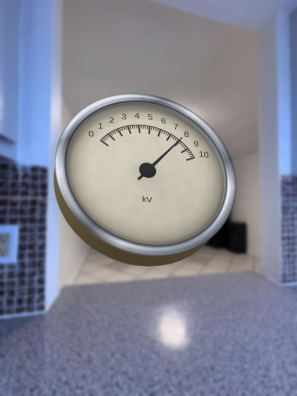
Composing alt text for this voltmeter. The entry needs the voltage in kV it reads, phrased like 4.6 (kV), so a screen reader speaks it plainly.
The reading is 8 (kV)
